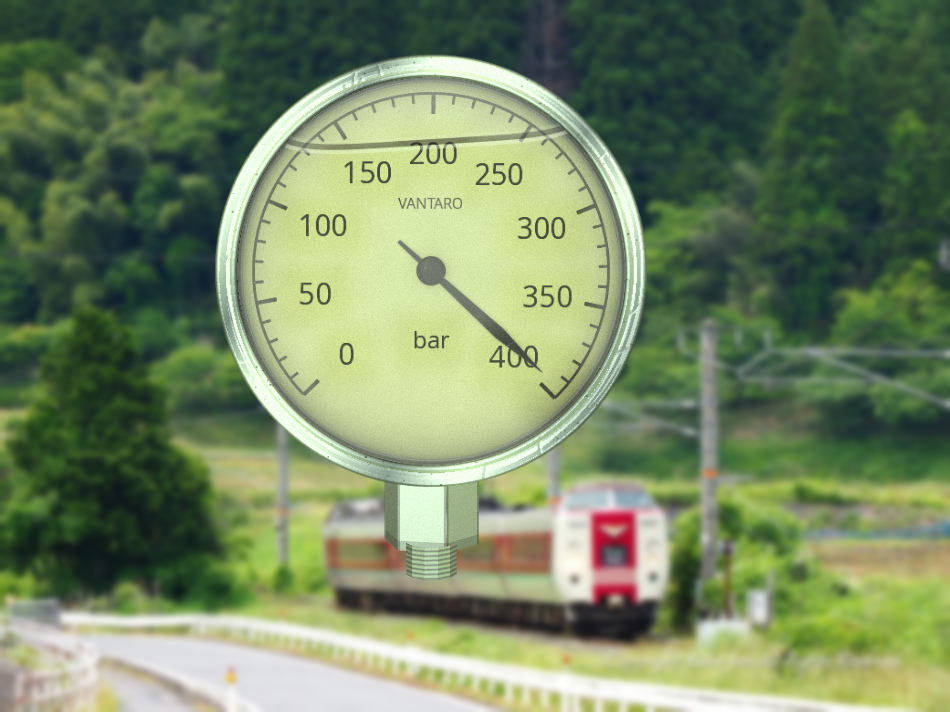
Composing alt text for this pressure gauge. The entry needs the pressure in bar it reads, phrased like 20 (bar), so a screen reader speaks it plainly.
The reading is 395 (bar)
